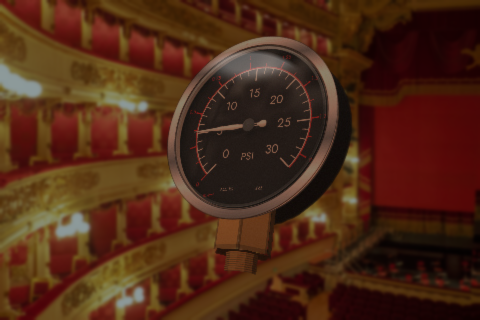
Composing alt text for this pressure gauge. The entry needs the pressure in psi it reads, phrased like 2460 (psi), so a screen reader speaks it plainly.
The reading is 5 (psi)
